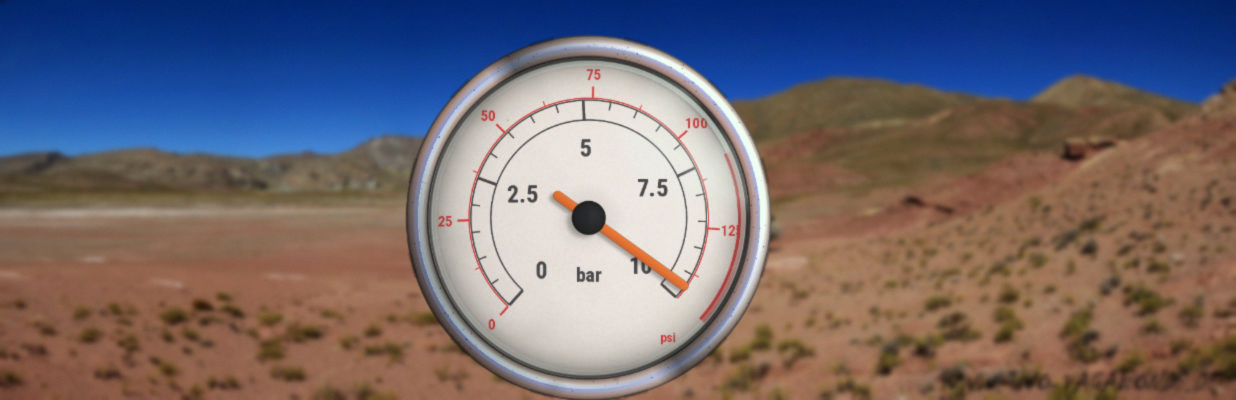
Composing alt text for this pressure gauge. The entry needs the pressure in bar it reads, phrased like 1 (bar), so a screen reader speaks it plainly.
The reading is 9.75 (bar)
